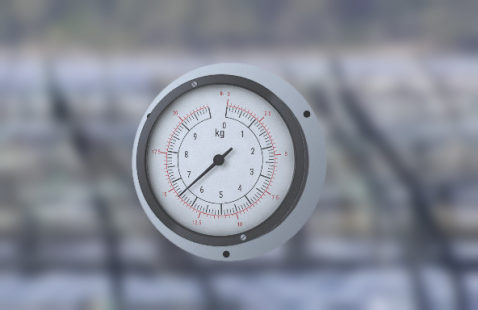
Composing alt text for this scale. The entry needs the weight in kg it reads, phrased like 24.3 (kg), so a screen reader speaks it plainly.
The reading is 6.5 (kg)
